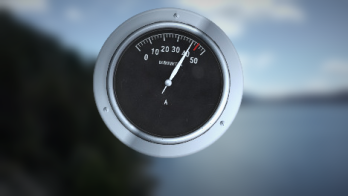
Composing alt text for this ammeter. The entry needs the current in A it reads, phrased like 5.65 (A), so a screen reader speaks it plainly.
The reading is 40 (A)
